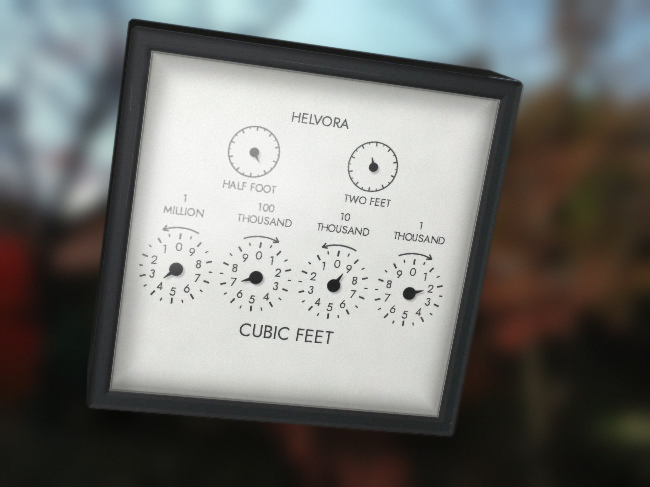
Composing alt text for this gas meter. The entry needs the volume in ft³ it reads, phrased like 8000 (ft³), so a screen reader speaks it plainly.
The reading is 369200 (ft³)
